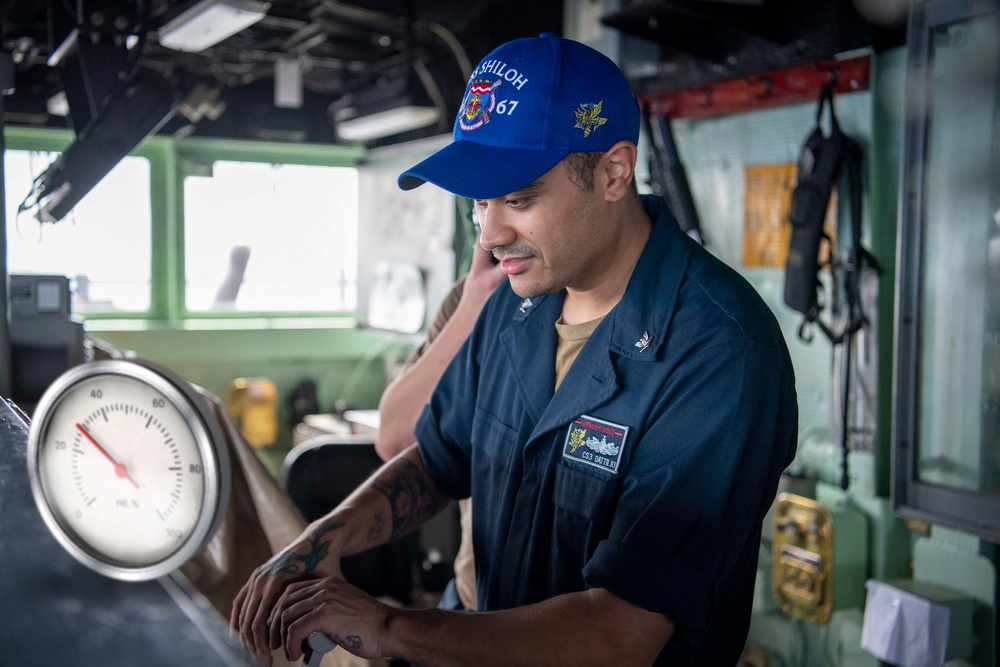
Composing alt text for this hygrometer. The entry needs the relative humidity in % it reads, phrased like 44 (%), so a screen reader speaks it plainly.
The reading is 30 (%)
